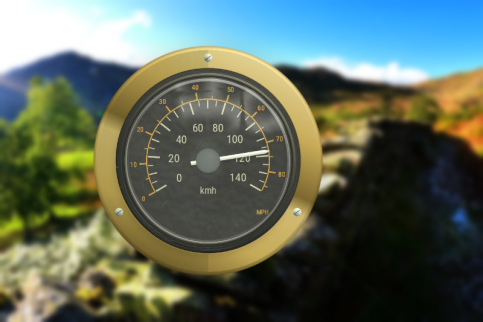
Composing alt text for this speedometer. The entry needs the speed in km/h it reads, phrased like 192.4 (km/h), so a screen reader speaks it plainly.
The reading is 117.5 (km/h)
